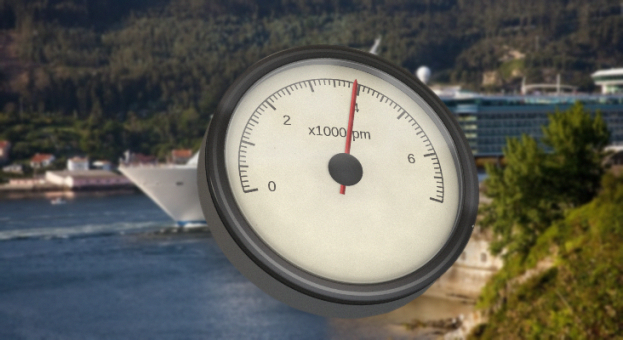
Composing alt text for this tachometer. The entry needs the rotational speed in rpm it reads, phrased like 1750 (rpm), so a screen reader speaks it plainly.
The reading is 3900 (rpm)
